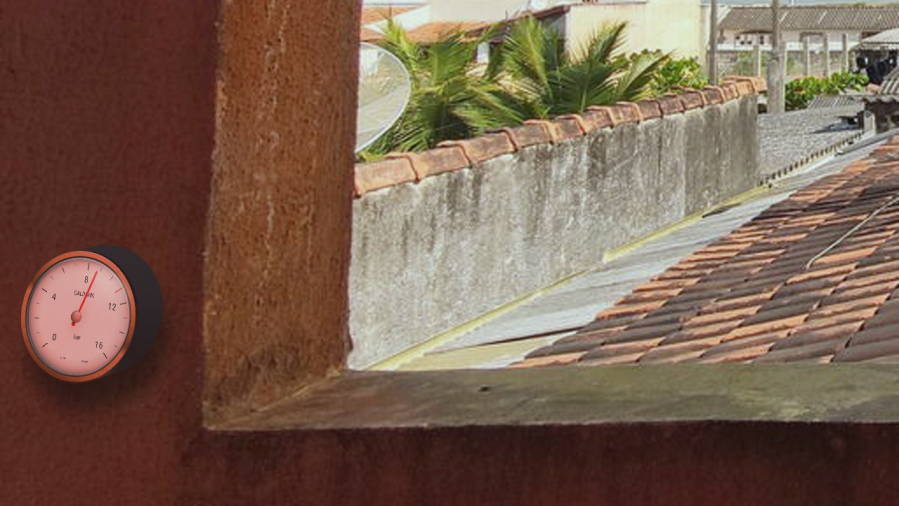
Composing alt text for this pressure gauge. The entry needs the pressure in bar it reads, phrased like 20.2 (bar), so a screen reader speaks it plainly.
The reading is 9 (bar)
